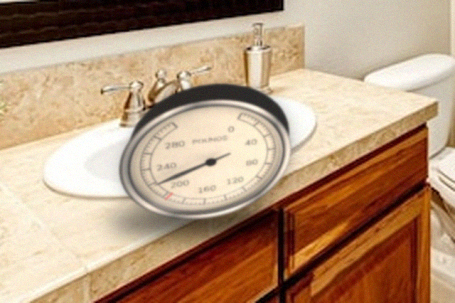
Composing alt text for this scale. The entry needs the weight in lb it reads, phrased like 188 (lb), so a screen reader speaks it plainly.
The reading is 220 (lb)
